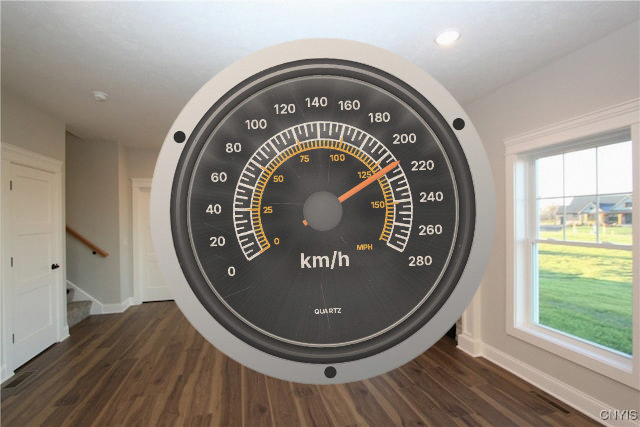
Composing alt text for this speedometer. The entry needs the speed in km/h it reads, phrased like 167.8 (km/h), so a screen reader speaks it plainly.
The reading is 210 (km/h)
